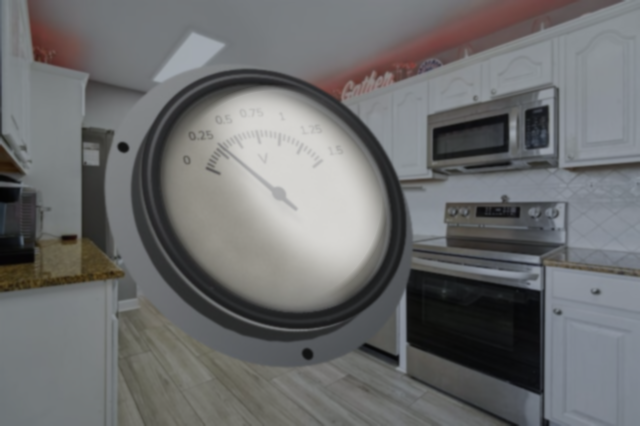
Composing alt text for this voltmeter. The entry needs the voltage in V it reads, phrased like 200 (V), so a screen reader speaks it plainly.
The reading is 0.25 (V)
